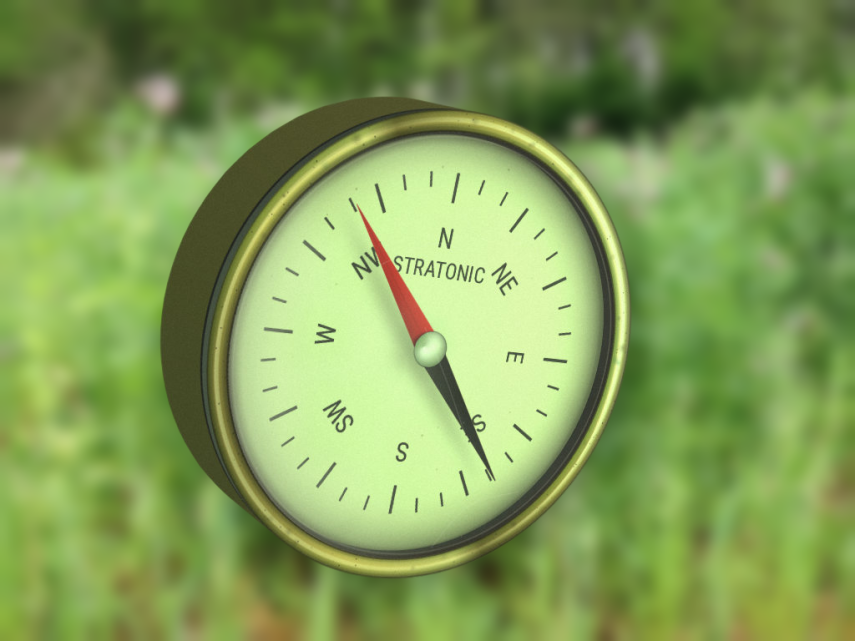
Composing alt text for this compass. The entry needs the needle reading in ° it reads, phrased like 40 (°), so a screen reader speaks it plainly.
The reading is 320 (°)
